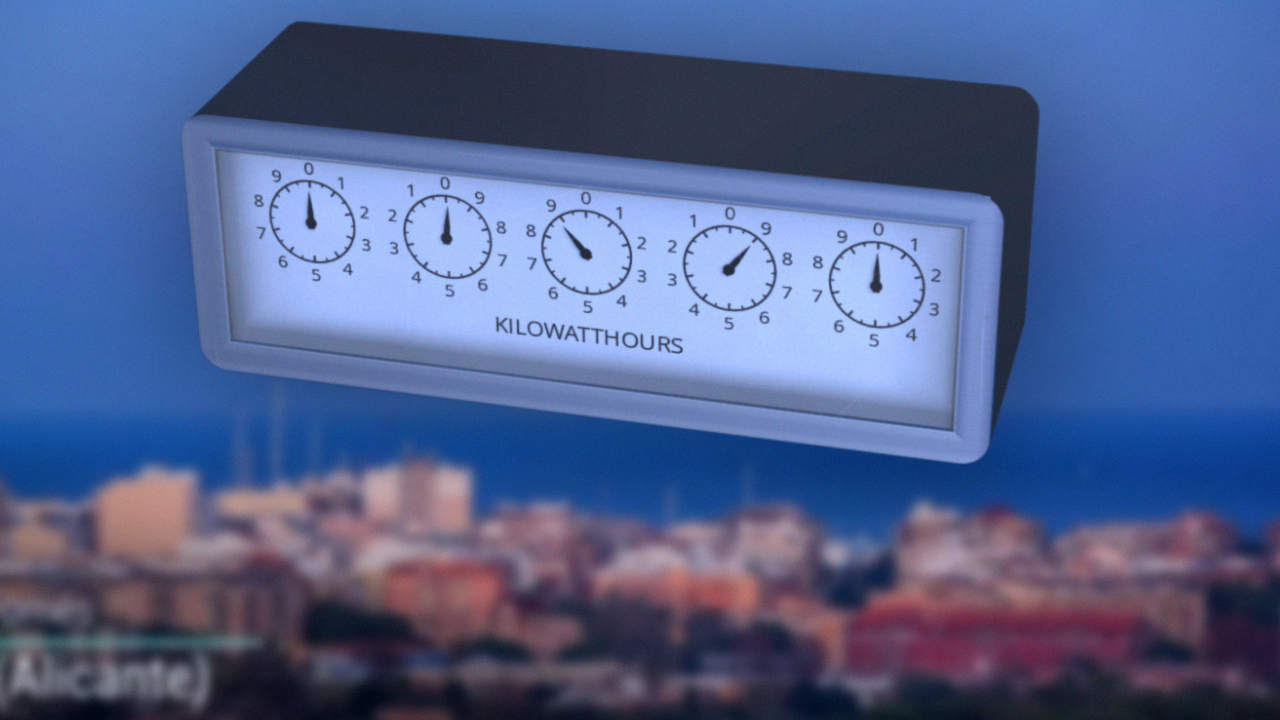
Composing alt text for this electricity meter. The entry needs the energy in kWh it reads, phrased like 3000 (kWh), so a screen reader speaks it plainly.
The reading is 99890 (kWh)
